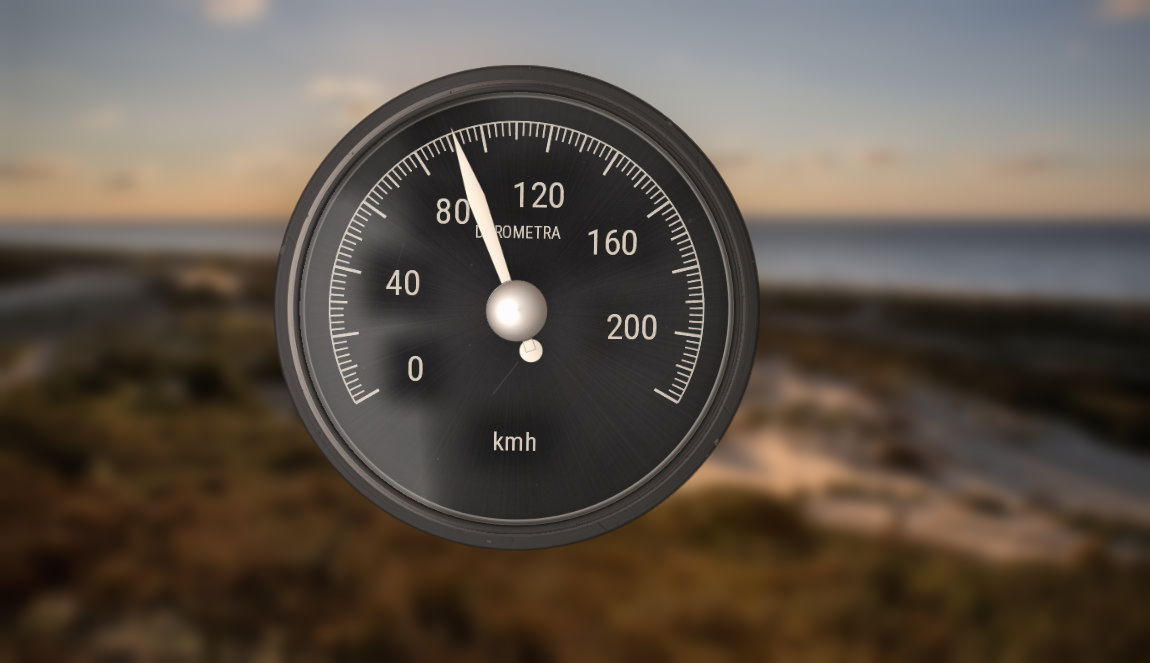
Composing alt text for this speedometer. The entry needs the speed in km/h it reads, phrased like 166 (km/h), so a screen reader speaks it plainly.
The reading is 92 (km/h)
